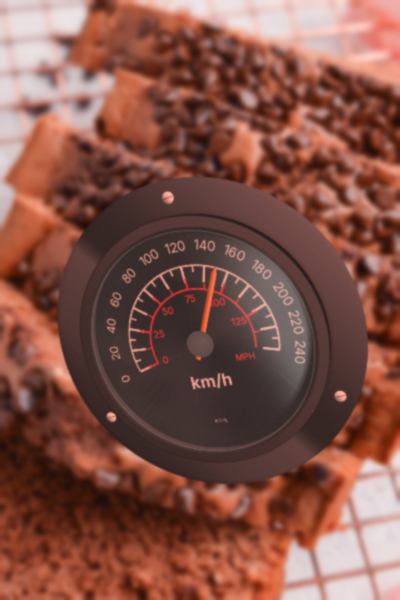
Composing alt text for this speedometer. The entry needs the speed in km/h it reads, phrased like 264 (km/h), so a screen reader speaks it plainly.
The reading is 150 (km/h)
